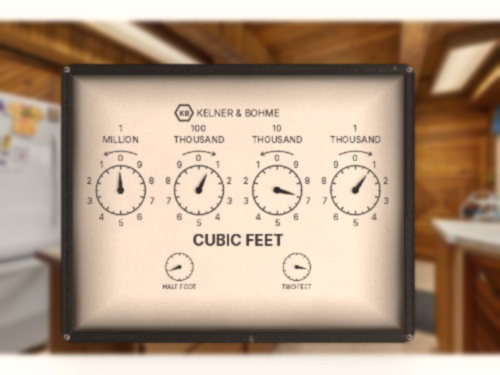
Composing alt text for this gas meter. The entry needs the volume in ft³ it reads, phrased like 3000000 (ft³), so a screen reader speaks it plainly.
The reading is 7100 (ft³)
